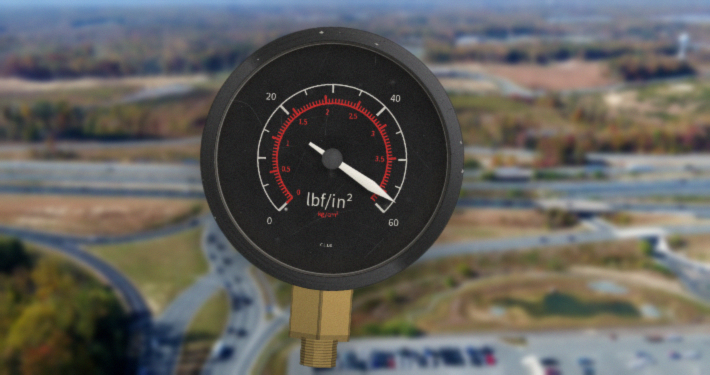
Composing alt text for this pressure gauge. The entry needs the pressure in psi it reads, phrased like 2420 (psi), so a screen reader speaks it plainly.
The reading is 57.5 (psi)
